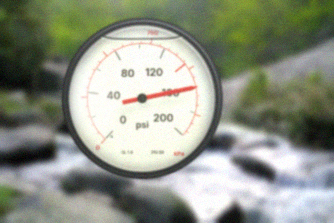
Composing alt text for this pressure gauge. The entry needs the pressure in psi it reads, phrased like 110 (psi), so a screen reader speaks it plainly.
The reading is 160 (psi)
